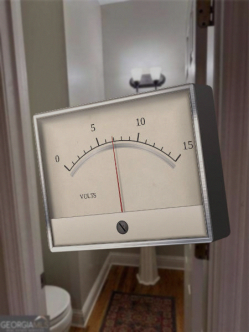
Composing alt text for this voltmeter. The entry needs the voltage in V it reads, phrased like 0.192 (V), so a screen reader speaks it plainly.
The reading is 7 (V)
